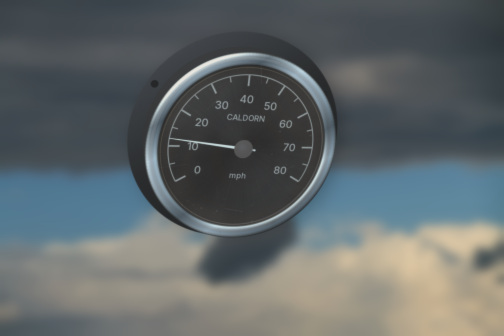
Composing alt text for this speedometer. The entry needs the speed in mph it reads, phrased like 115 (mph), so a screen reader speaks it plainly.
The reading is 12.5 (mph)
